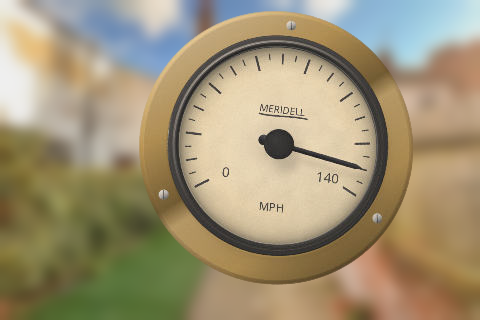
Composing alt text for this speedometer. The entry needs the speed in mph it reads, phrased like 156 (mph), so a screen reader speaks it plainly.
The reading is 130 (mph)
